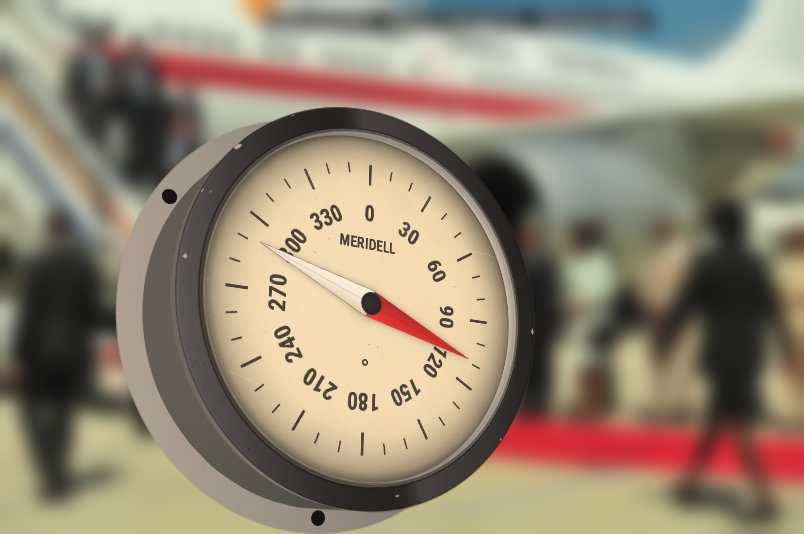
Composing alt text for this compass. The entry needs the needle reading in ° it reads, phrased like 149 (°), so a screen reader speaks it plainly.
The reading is 110 (°)
